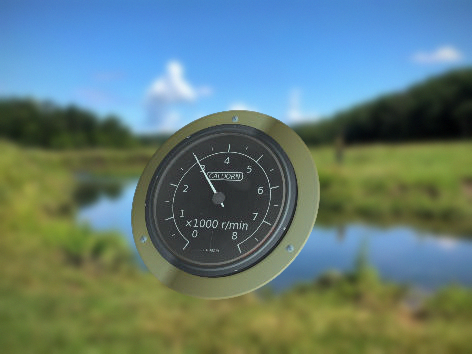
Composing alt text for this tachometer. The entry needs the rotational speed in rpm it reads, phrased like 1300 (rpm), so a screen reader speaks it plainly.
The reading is 3000 (rpm)
